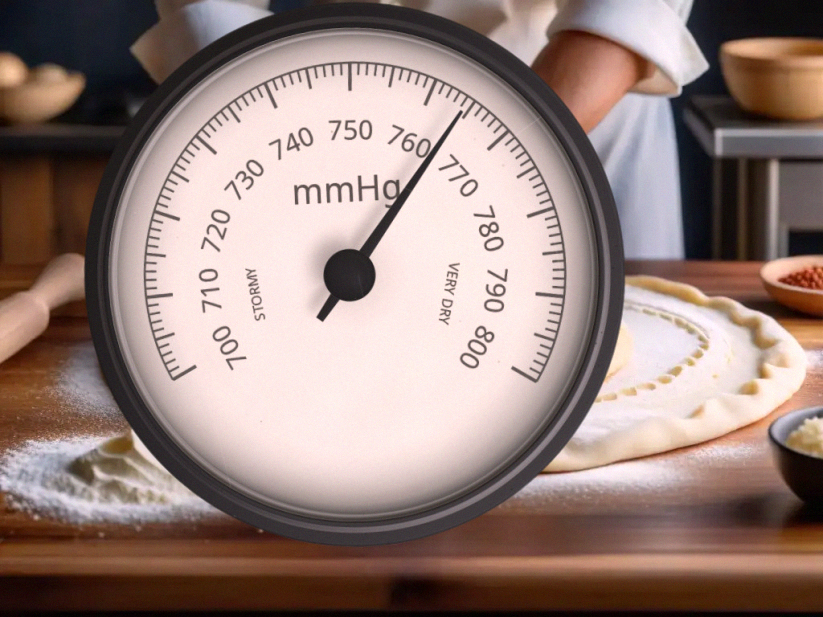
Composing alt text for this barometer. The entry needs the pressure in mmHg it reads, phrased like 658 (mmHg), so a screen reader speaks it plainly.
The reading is 764.5 (mmHg)
